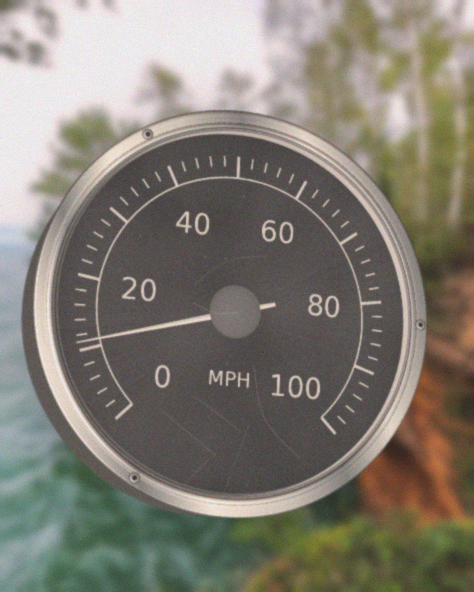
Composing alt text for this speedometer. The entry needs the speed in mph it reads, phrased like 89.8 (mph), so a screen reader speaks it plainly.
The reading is 11 (mph)
